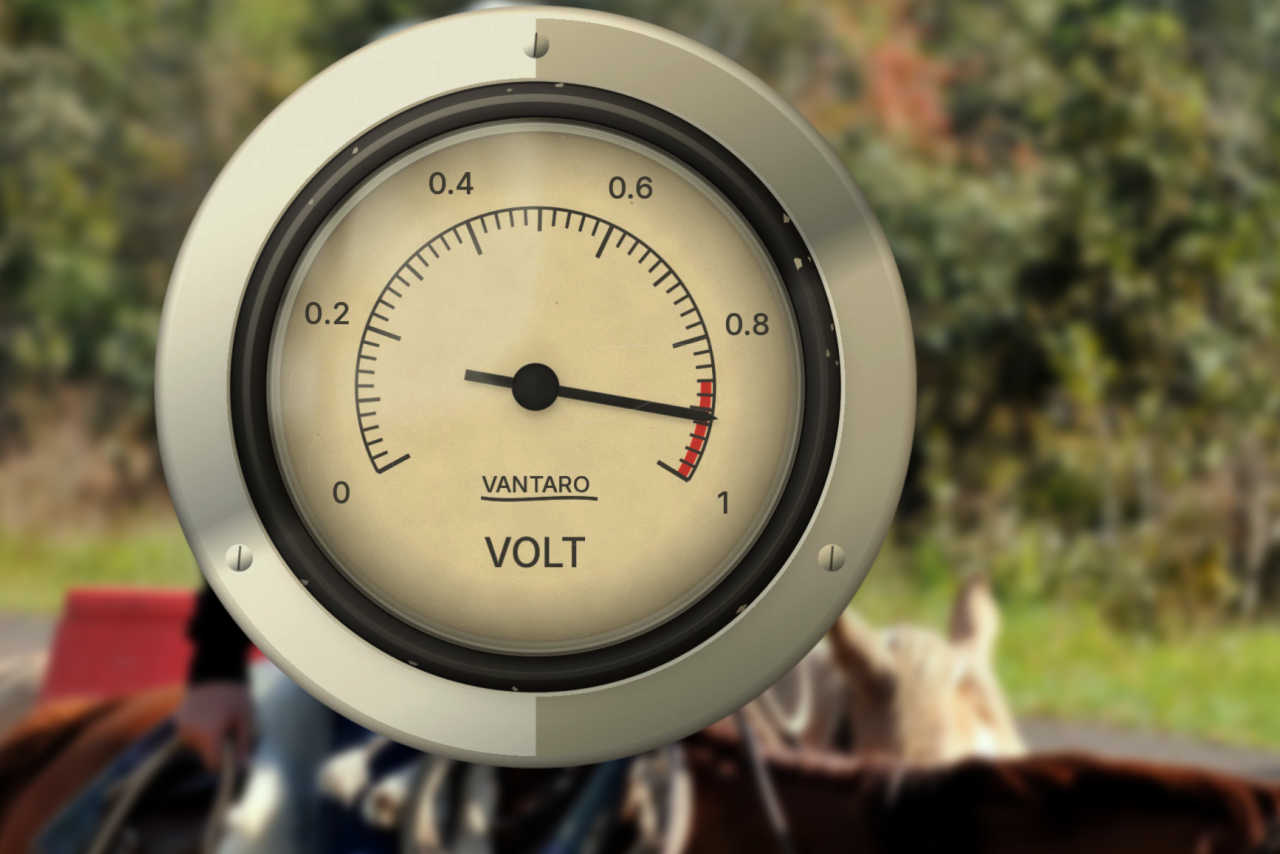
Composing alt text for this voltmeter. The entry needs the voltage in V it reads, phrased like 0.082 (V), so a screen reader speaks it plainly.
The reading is 0.91 (V)
